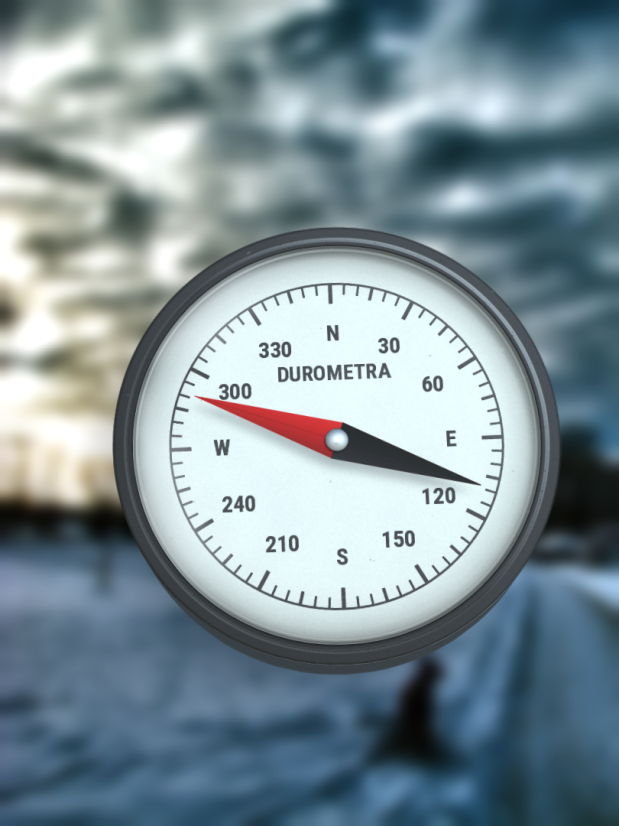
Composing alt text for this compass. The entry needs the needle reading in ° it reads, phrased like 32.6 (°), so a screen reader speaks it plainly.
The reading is 290 (°)
